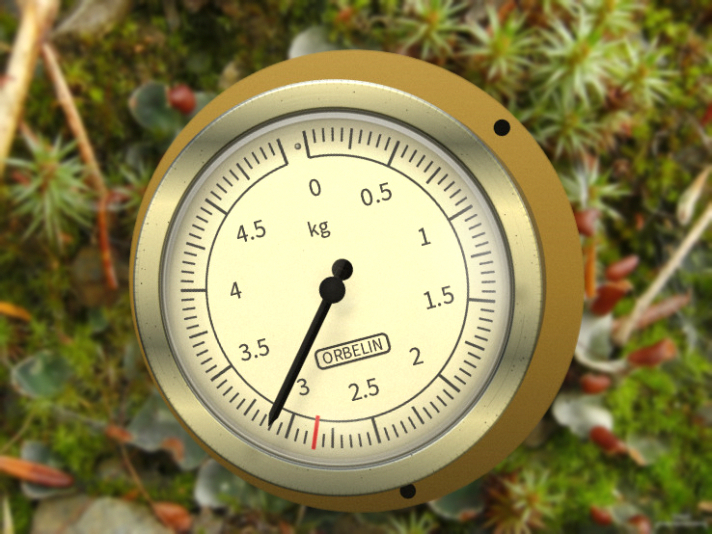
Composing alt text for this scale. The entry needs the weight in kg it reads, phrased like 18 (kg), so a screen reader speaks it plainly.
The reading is 3.1 (kg)
